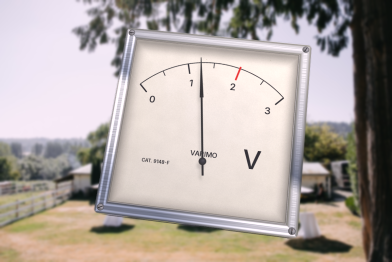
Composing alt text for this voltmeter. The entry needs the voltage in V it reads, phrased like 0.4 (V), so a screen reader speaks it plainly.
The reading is 1.25 (V)
